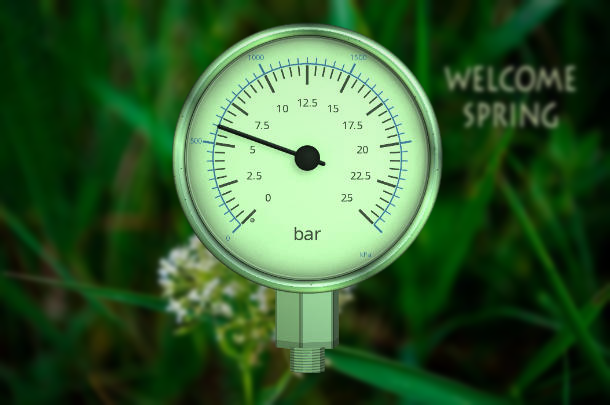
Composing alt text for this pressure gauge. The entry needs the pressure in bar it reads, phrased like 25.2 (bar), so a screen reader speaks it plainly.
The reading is 6 (bar)
